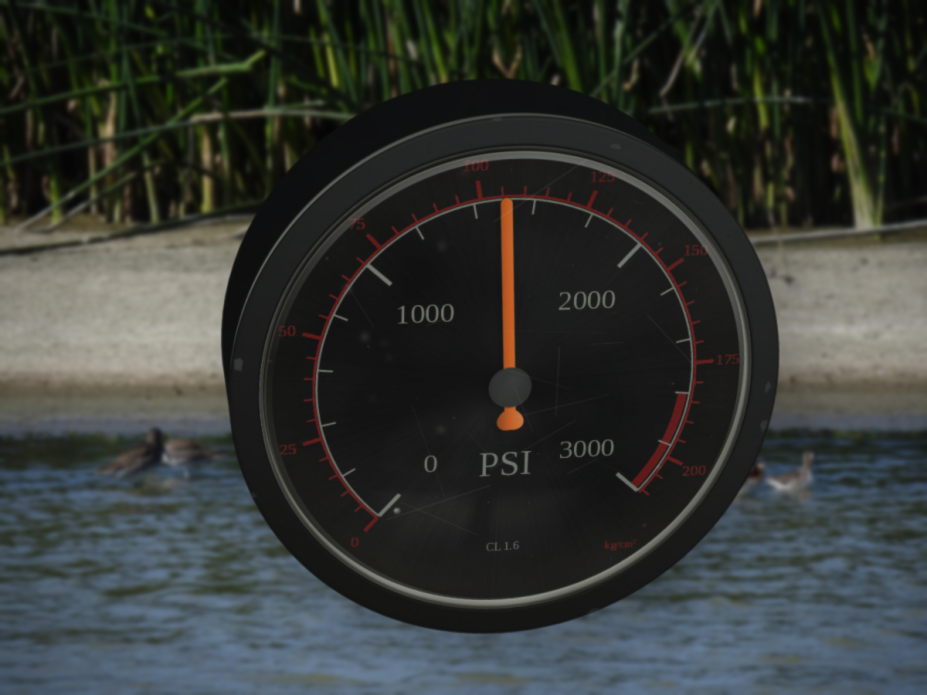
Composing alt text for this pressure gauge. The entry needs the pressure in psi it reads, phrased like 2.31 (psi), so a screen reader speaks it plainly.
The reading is 1500 (psi)
